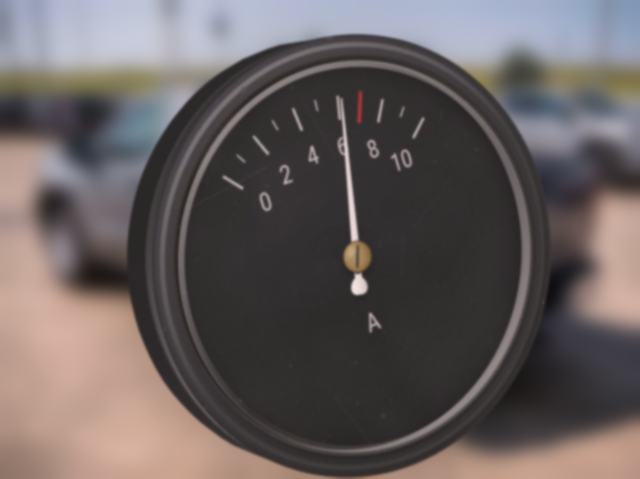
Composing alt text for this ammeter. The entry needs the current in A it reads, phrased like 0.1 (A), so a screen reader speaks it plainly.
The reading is 6 (A)
